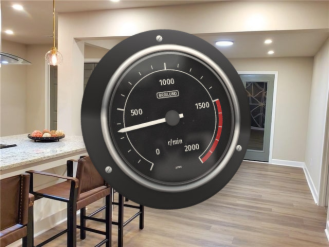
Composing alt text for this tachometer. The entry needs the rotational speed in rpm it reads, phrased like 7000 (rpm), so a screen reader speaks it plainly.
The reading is 350 (rpm)
